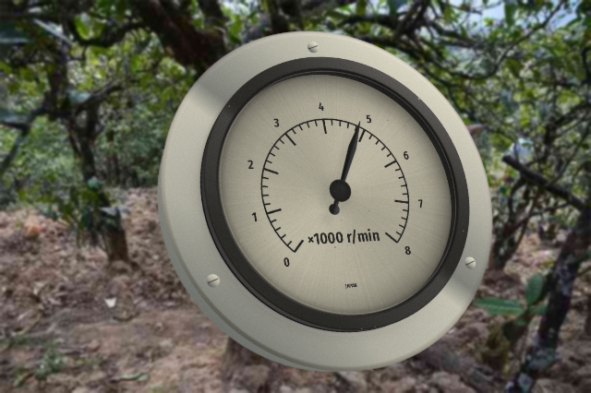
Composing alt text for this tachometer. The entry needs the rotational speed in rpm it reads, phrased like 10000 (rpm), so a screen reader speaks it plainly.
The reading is 4800 (rpm)
